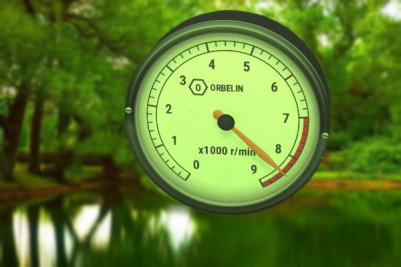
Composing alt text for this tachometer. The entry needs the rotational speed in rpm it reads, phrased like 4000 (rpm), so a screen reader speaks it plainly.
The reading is 8400 (rpm)
